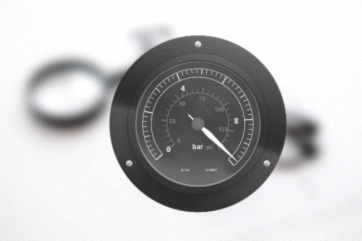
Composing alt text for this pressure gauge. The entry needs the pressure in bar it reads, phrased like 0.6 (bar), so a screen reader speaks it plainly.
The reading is 9.8 (bar)
